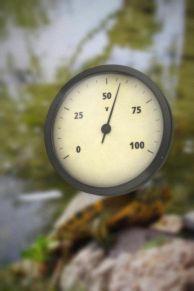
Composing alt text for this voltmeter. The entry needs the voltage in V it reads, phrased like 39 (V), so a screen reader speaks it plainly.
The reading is 57.5 (V)
